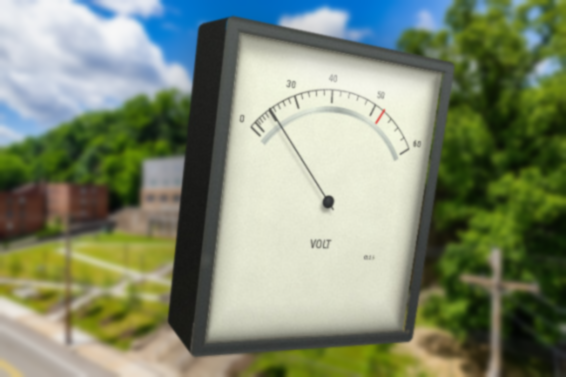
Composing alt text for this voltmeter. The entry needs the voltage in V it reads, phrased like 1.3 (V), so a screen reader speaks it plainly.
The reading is 20 (V)
